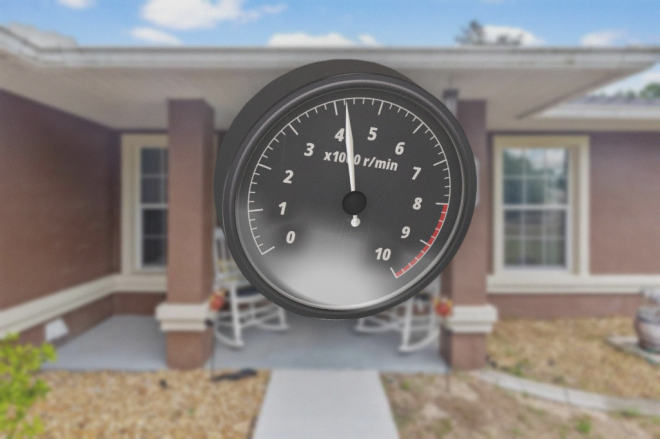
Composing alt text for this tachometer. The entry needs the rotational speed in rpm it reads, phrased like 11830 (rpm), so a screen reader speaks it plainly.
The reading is 4200 (rpm)
